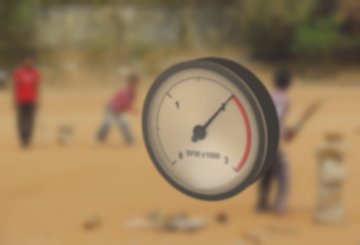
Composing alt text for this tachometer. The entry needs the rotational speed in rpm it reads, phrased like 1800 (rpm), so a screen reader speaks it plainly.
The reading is 2000 (rpm)
